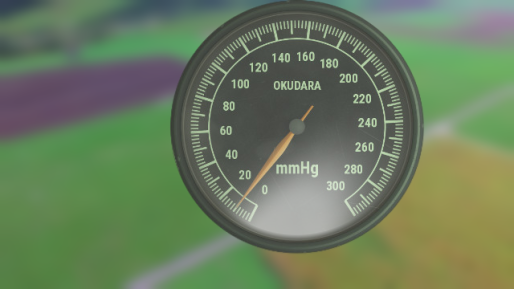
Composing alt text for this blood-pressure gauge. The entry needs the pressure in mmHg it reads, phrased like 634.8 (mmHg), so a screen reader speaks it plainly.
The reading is 10 (mmHg)
